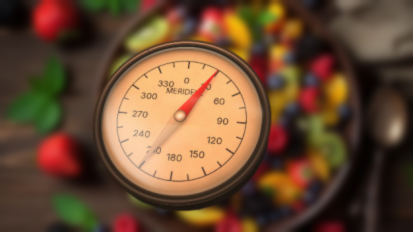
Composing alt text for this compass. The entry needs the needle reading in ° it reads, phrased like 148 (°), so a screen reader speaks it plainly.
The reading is 30 (°)
